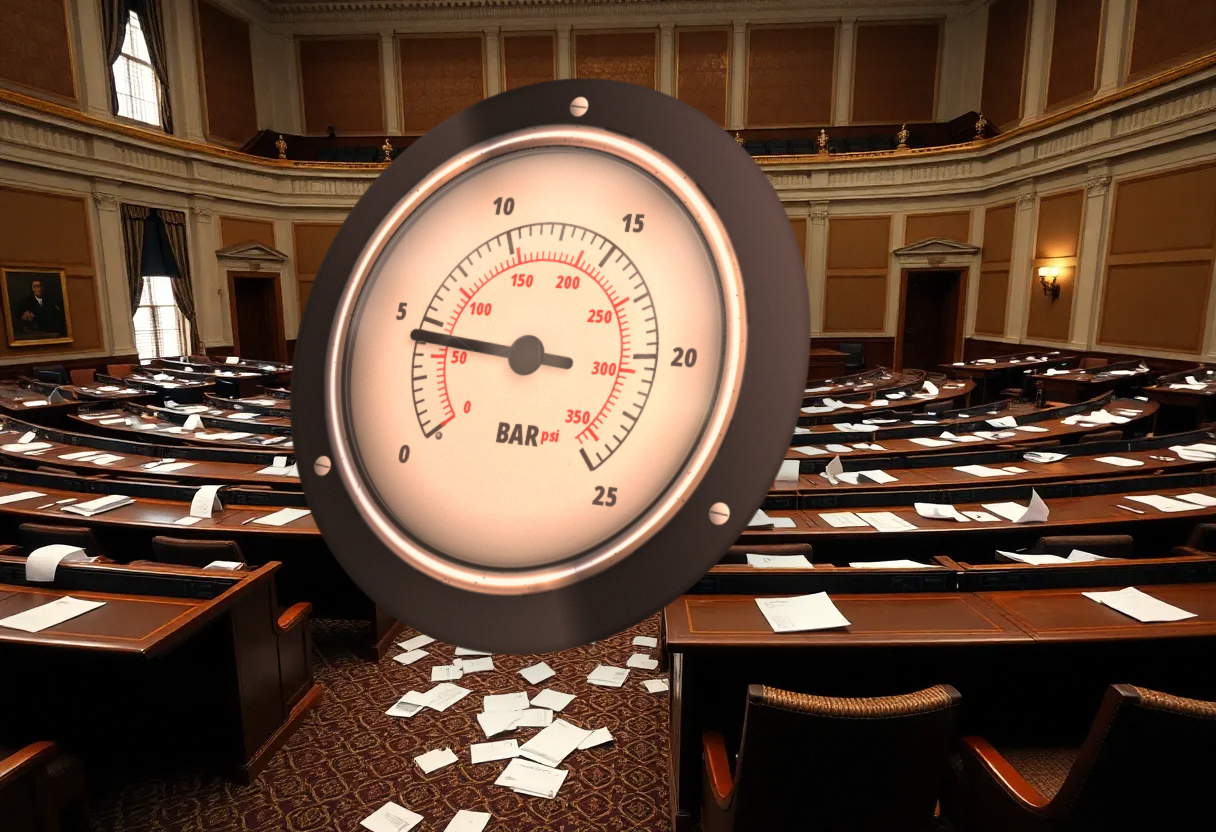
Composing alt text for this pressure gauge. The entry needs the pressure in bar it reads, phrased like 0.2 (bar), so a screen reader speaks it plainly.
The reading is 4.25 (bar)
